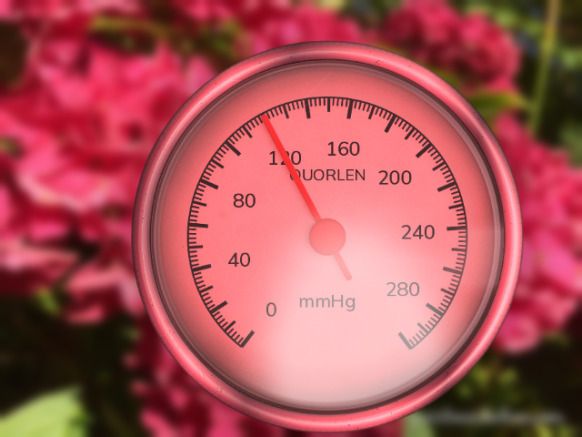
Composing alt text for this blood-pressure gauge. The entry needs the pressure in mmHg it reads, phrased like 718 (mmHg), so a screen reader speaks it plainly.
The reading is 120 (mmHg)
